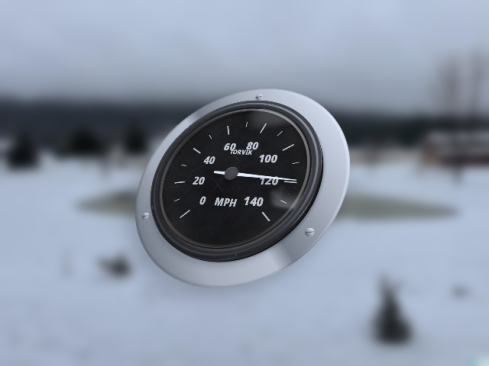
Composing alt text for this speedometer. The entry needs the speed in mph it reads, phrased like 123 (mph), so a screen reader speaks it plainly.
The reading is 120 (mph)
